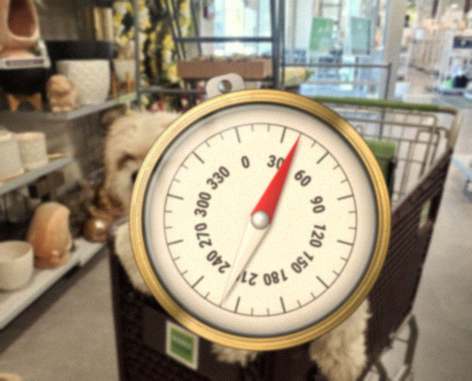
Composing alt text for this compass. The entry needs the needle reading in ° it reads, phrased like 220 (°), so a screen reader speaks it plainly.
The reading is 40 (°)
